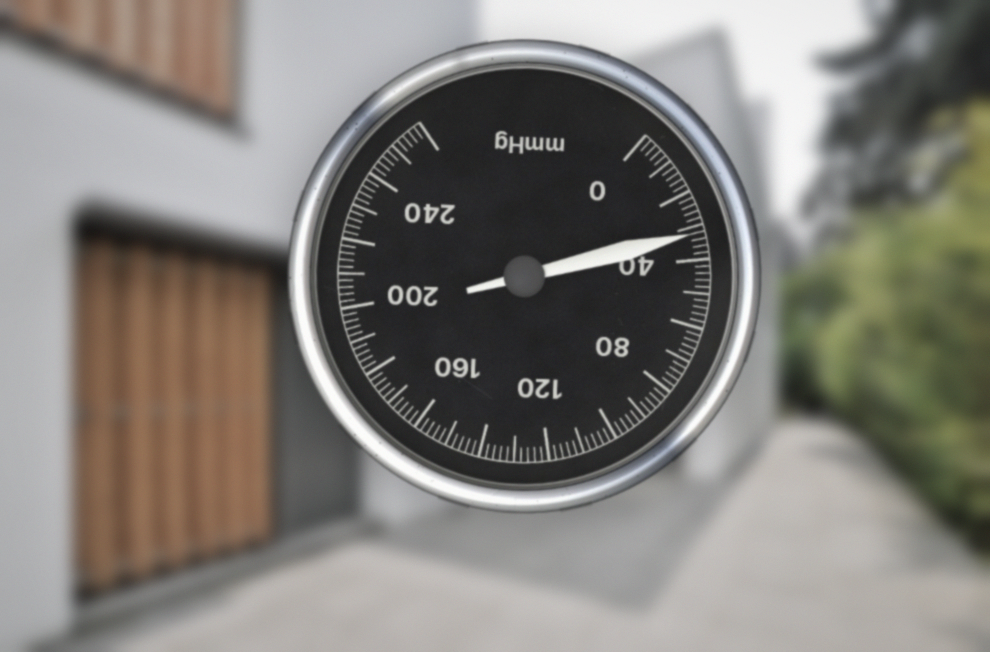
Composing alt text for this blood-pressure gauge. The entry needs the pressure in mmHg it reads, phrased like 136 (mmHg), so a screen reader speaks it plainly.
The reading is 32 (mmHg)
